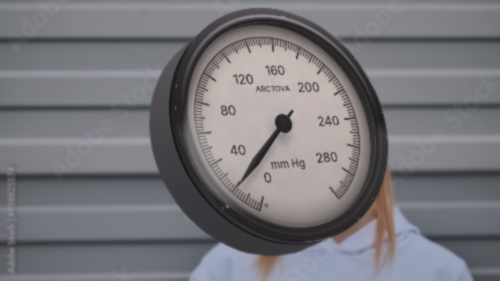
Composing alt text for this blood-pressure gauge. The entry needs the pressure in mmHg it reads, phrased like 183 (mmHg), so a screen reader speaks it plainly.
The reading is 20 (mmHg)
